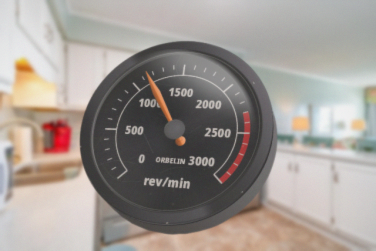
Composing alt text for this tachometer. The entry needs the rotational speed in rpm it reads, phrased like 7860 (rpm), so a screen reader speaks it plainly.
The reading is 1150 (rpm)
